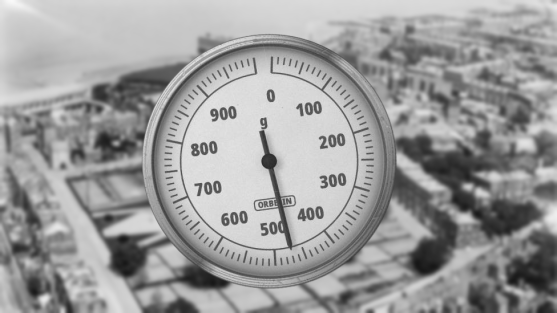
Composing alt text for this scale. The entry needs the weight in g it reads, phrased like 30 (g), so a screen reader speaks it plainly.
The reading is 470 (g)
